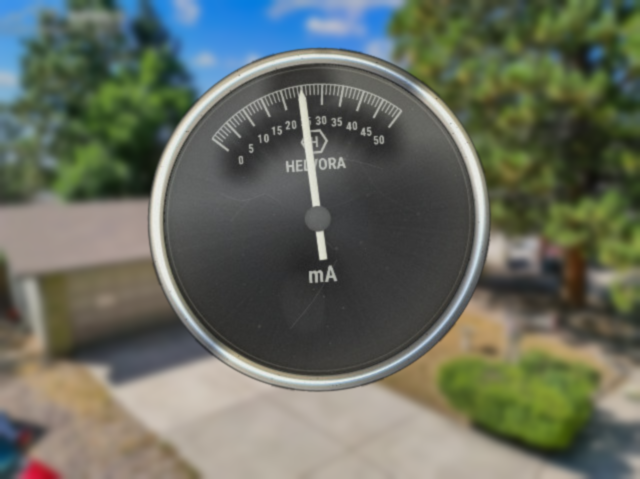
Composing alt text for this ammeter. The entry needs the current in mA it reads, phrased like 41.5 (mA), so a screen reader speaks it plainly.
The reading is 25 (mA)
